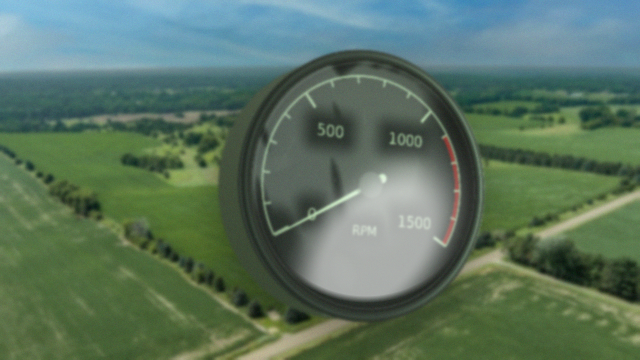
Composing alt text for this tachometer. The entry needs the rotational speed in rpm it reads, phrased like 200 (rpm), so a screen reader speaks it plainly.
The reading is 0 (rpm)
